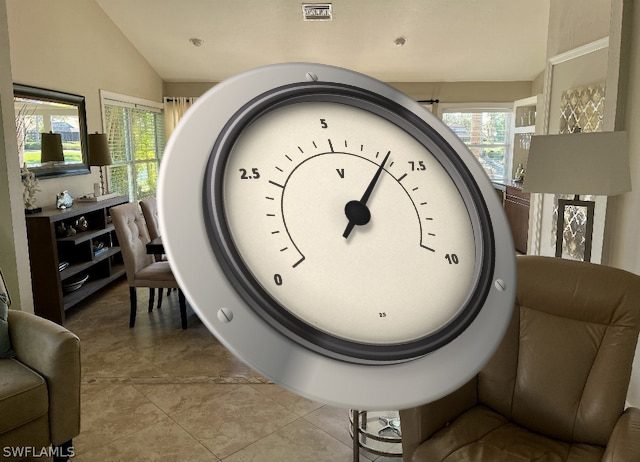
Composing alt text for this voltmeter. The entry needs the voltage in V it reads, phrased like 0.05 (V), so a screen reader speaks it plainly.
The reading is 6.75 (V)
